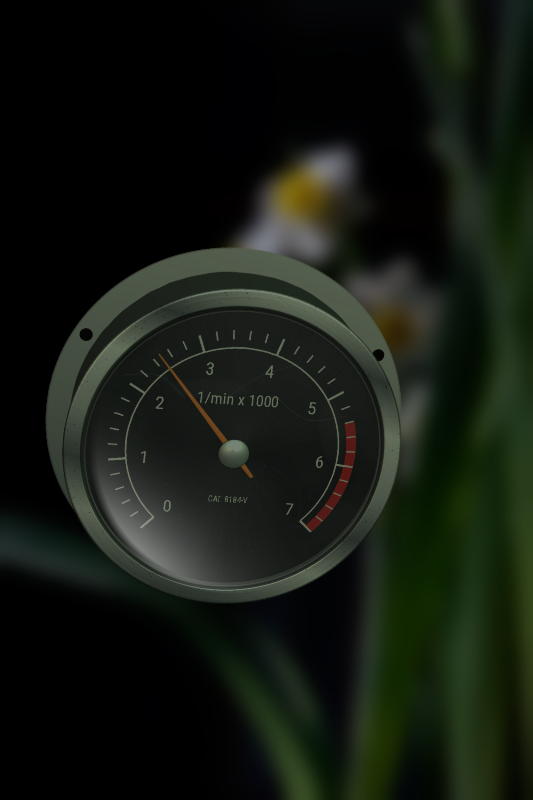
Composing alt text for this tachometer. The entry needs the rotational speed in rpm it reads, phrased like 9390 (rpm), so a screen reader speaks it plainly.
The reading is 2500 (rpm)
